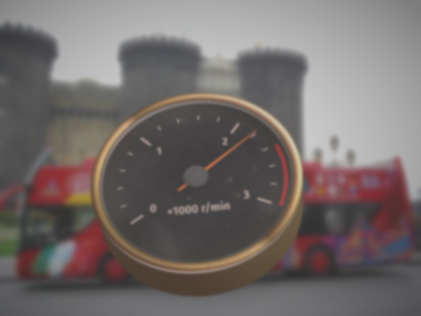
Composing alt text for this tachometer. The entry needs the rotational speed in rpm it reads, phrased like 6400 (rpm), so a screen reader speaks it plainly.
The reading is 2200 (rpm)
